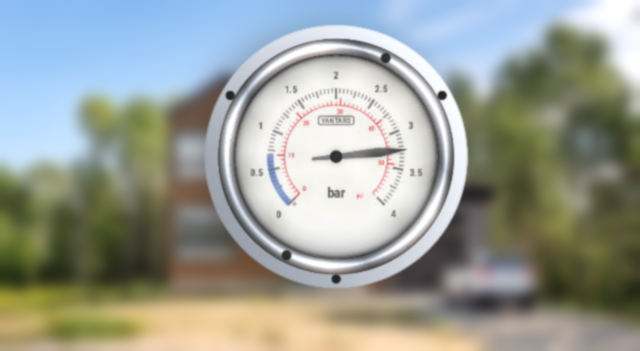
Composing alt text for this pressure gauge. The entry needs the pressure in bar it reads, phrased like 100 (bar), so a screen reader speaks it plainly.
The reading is 3.25 (bar)
